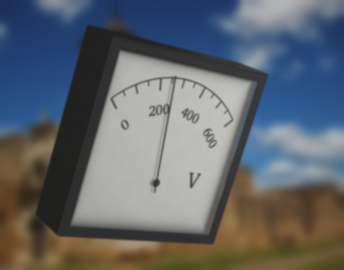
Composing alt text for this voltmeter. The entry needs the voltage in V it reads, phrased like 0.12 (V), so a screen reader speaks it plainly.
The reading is 250 (V)
